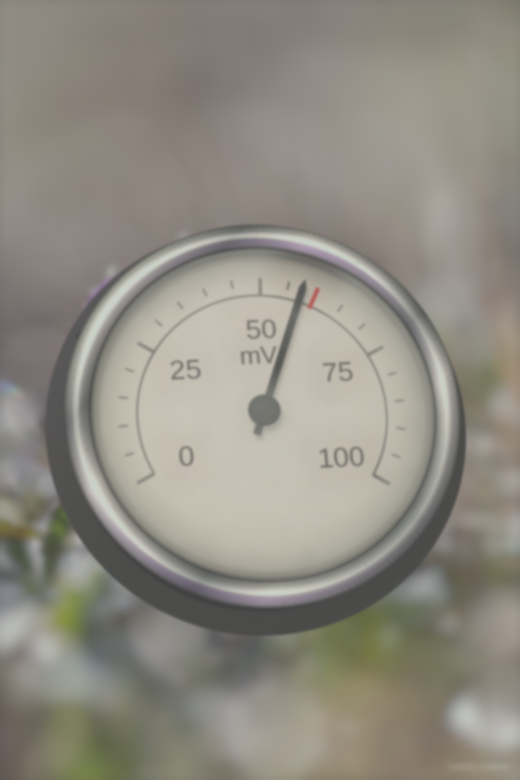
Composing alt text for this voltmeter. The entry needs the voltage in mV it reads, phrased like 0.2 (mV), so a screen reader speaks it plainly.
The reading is 57.5 (mV)
